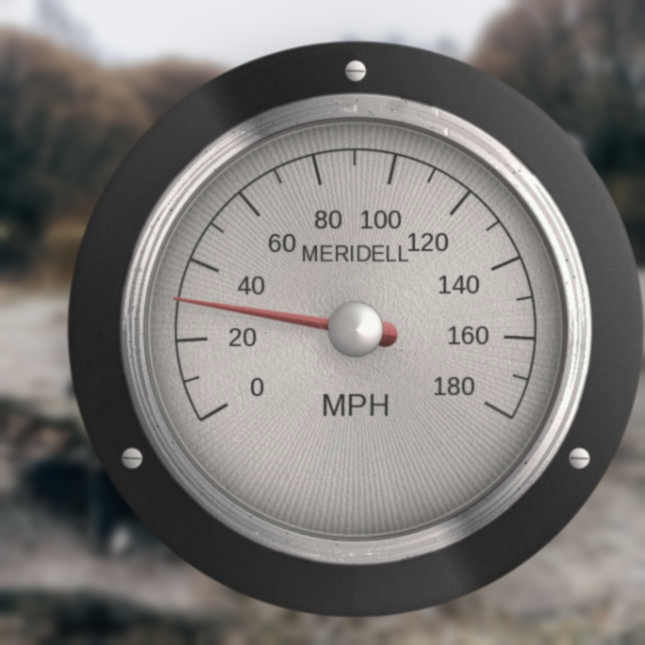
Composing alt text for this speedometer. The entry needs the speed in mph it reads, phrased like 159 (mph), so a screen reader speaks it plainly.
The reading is 30 (mph)
